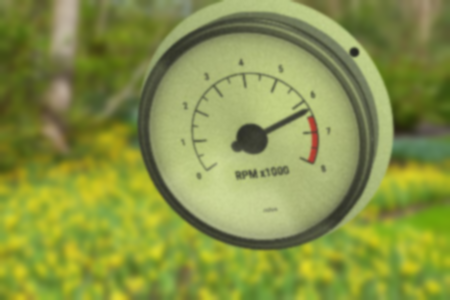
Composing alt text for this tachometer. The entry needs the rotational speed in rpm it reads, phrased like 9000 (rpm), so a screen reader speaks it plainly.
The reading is 6250 (rpm)
